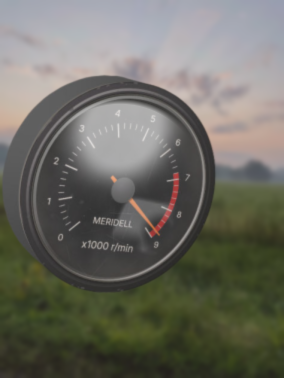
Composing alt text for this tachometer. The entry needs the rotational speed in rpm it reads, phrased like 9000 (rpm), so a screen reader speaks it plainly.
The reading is 8800 (rpm)
